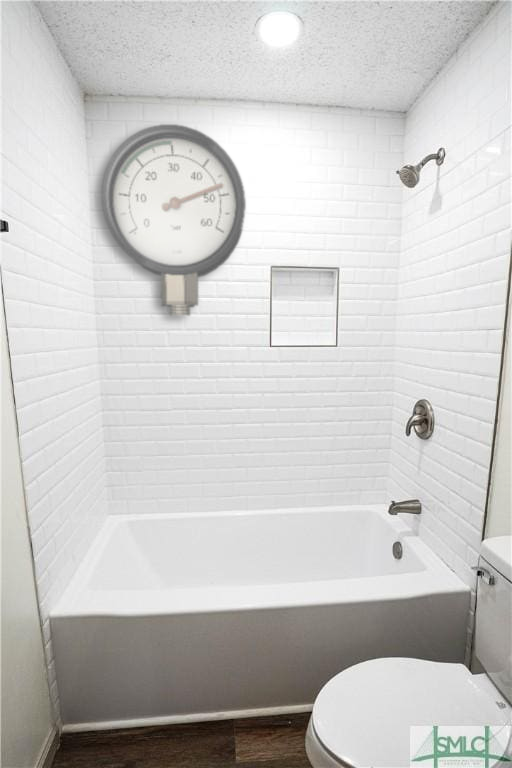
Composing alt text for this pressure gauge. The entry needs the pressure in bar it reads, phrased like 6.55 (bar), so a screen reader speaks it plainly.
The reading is 47.5 (bar)
